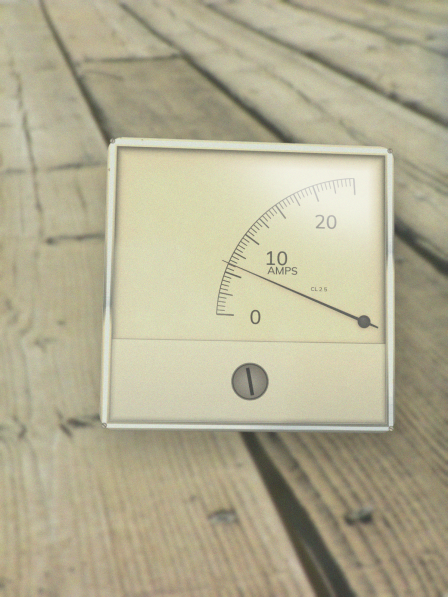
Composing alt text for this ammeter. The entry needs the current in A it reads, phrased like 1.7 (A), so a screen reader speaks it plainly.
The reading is 6 (A)
